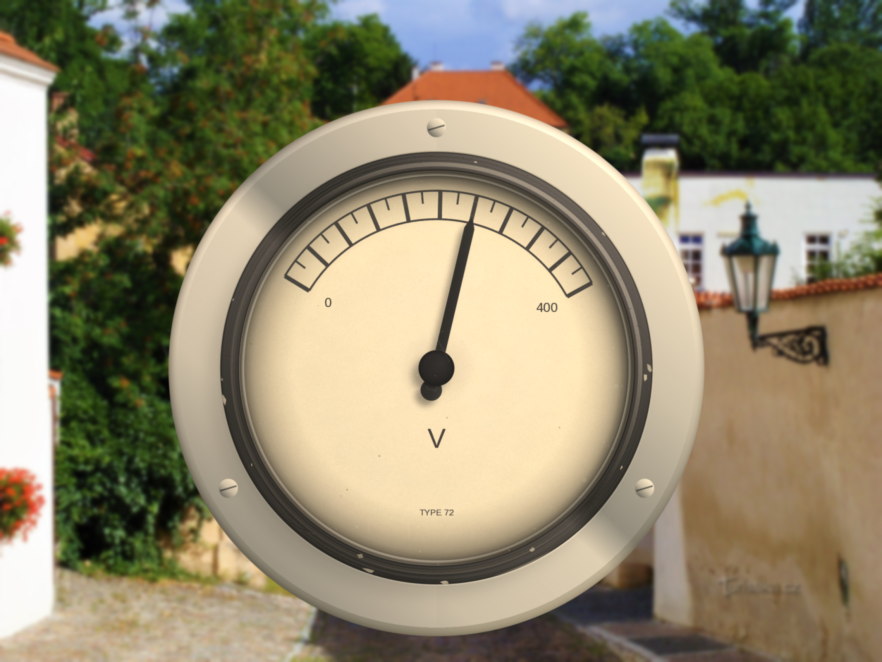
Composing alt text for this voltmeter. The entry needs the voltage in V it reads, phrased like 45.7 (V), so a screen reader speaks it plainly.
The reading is 240 (V)
